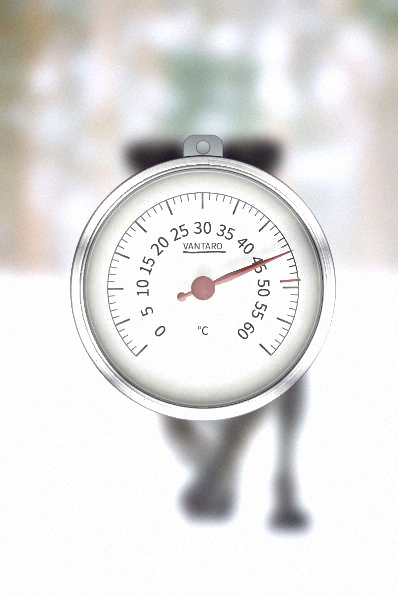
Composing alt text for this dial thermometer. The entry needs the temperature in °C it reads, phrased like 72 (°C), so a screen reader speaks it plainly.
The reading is 45 (°C)
